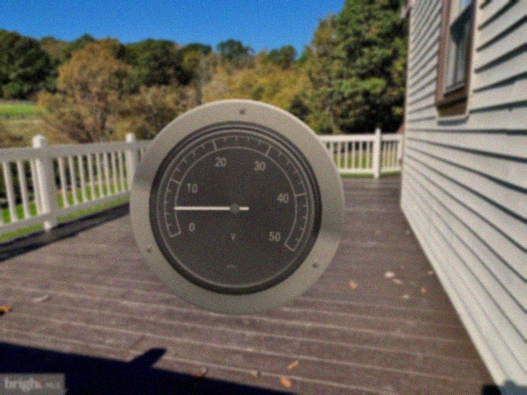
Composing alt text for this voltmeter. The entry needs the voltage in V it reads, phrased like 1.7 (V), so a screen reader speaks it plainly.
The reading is 5 (V)
